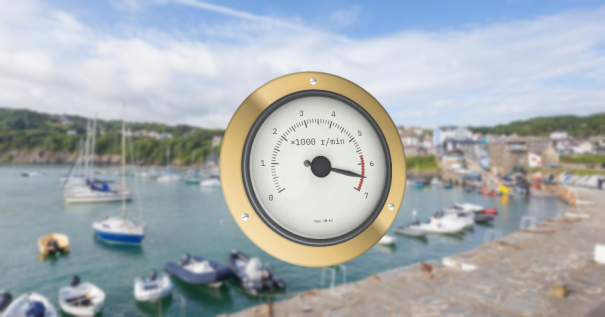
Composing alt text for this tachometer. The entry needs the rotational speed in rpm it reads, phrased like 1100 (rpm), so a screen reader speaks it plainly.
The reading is 6500 (rpm)
